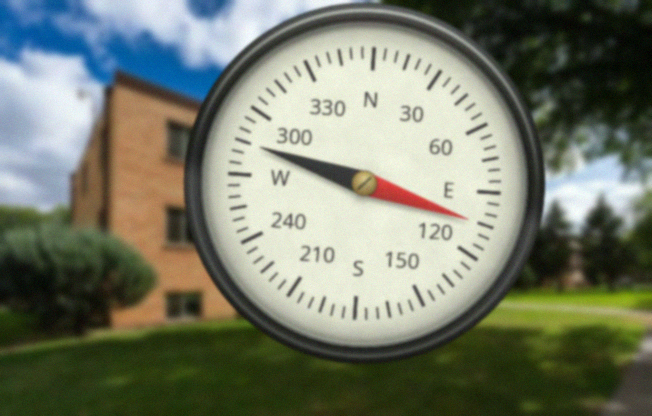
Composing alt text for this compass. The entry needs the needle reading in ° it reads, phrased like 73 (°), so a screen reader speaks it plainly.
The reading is 105 (°)
